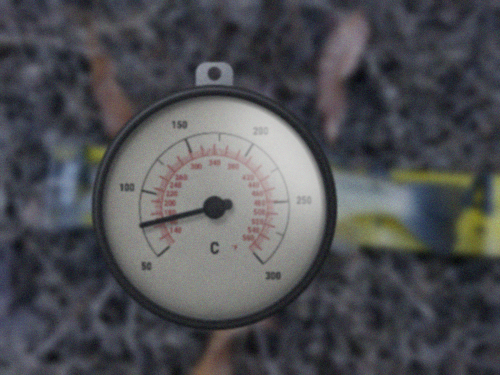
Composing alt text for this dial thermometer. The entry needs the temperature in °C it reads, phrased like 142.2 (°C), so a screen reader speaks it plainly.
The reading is 75 (°C)
